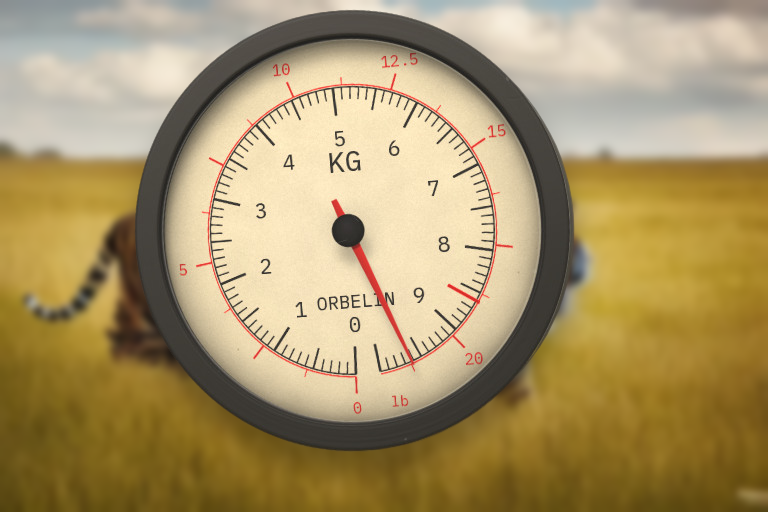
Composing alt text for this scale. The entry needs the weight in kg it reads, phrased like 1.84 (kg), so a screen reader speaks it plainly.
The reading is 9.6 (kg)
